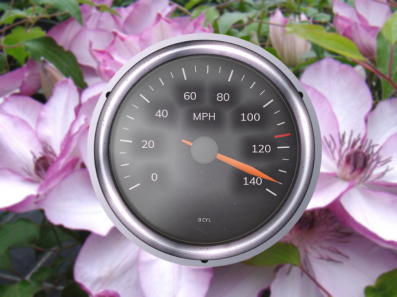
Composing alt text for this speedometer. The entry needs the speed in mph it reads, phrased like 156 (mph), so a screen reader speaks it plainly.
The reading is 135 (mph)
